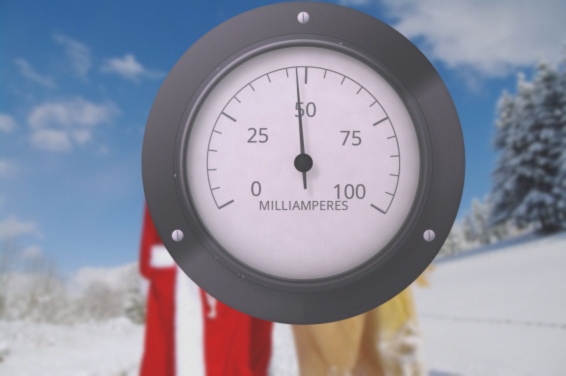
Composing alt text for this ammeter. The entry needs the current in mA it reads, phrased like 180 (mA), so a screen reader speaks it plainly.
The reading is 47.5 (mA)
